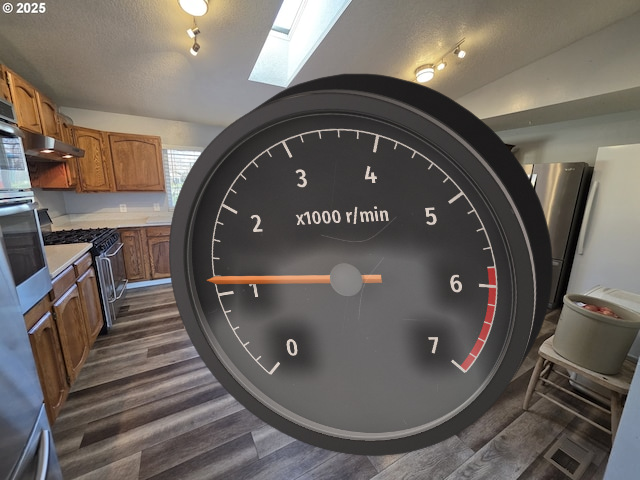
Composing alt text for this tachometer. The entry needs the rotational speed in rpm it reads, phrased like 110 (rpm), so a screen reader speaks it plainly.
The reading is 1200 (rpm)
